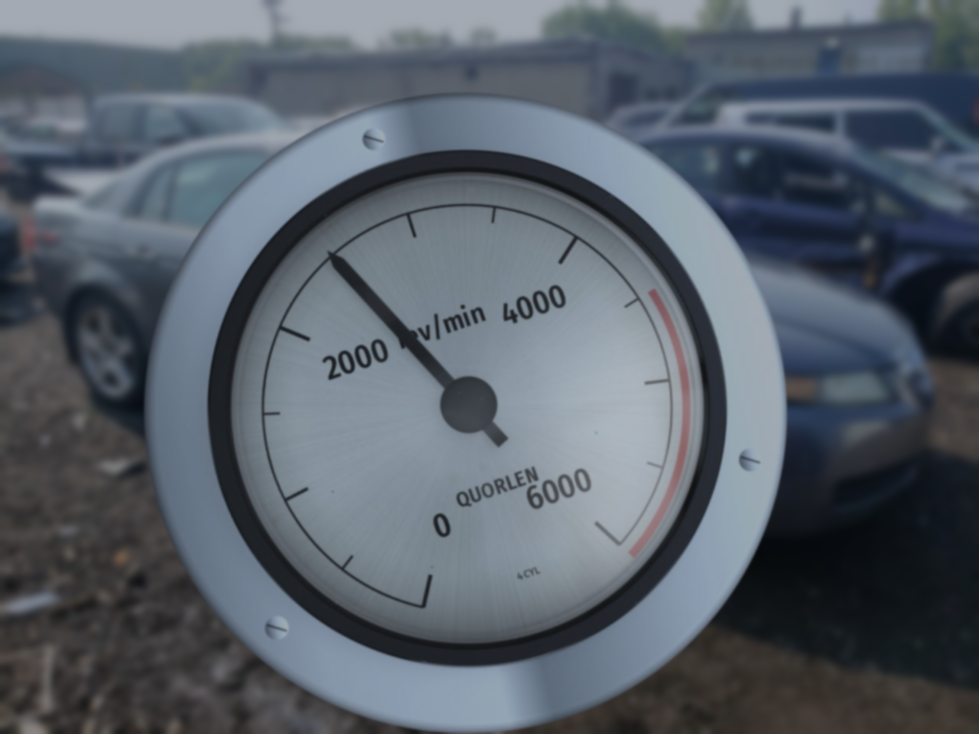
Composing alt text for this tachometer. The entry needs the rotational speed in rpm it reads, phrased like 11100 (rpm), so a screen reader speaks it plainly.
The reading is 2500 (rpm)
